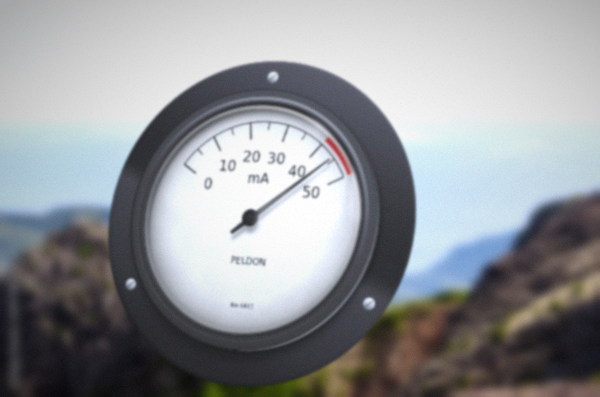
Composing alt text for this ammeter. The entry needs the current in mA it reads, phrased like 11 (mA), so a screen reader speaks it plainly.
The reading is 45 (mA)
